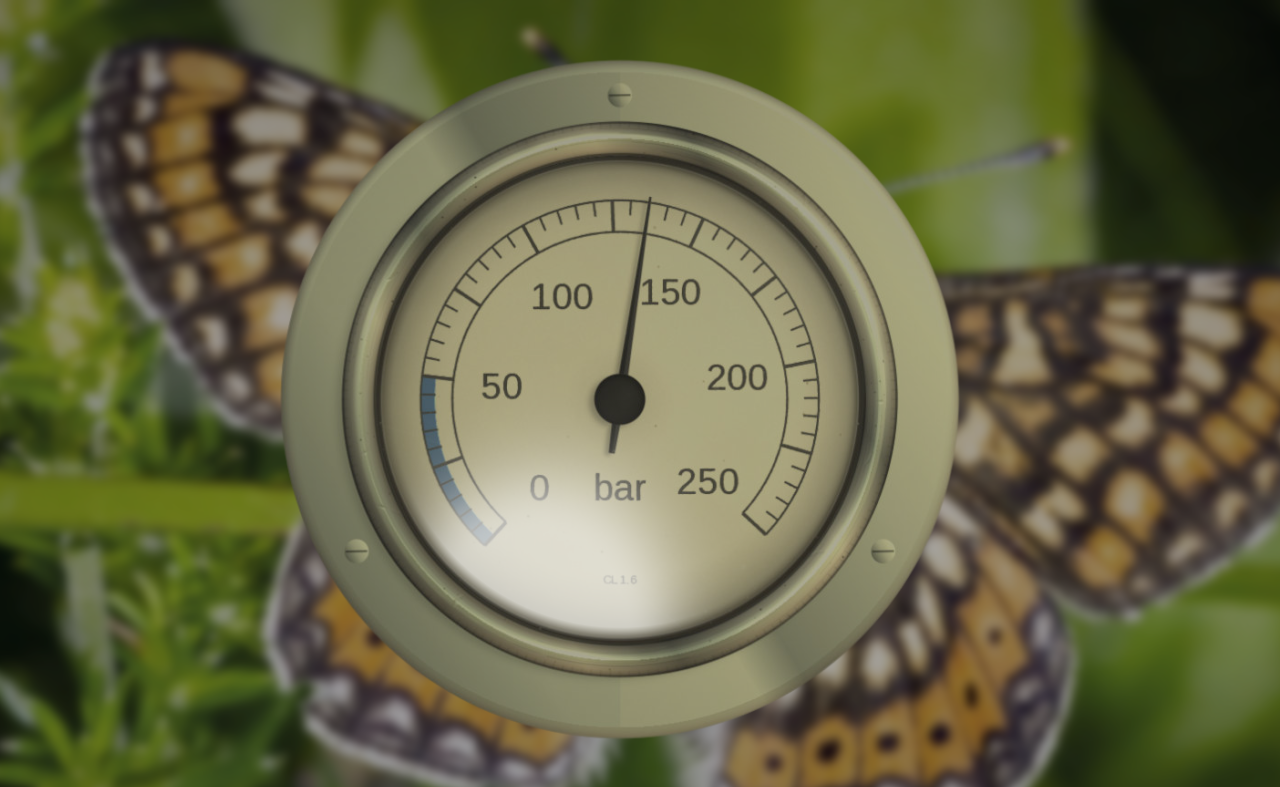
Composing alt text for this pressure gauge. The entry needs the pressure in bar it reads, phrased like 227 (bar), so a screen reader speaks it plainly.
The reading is 135 (bar)
